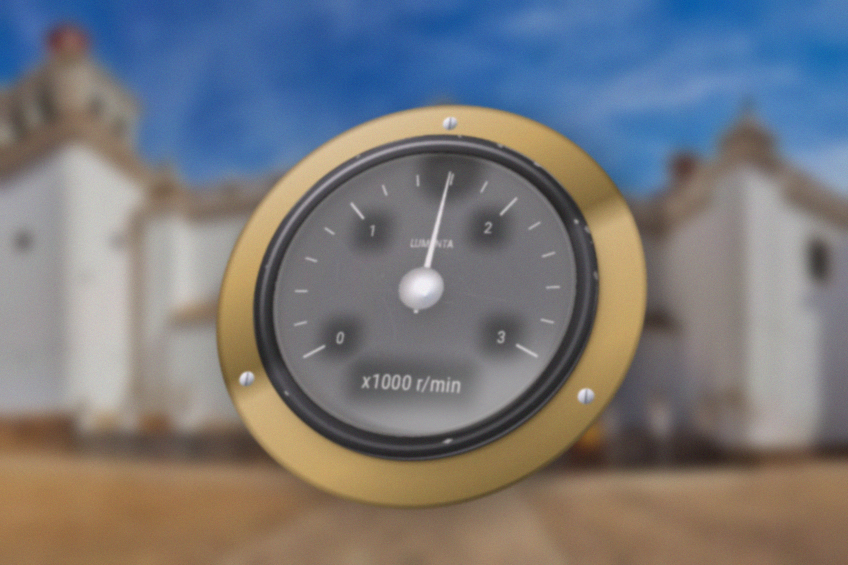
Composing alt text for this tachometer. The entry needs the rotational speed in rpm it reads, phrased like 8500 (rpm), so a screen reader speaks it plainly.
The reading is 1600 (rpm)
